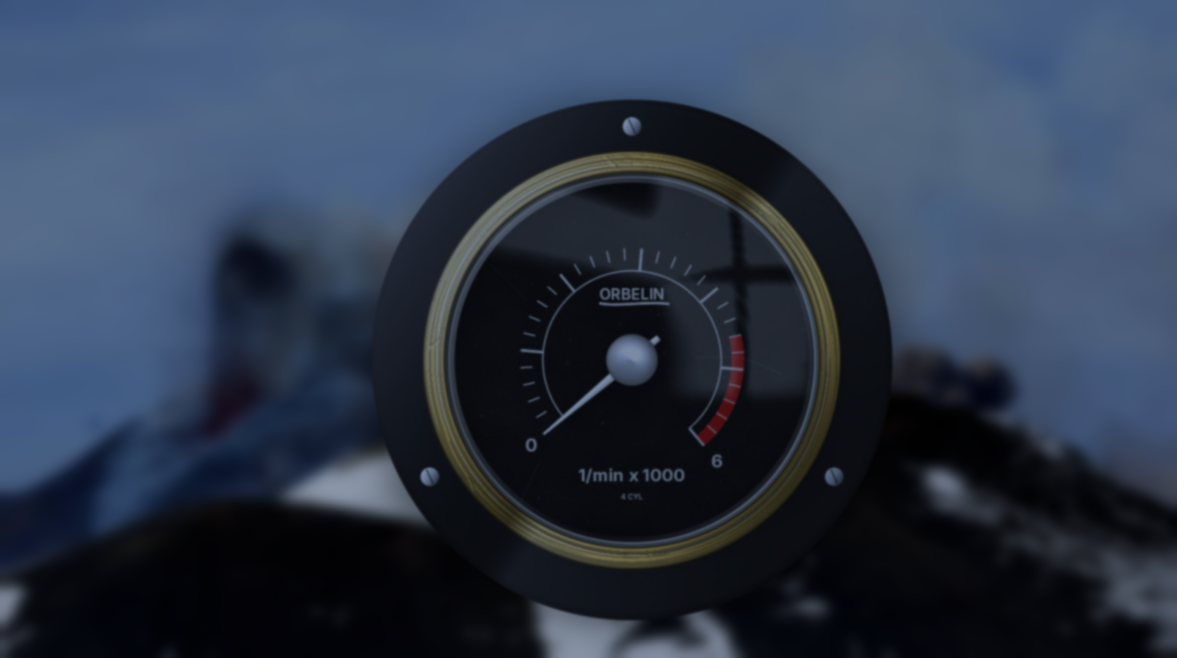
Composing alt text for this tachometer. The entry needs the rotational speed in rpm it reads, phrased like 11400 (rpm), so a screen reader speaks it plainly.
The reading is 0 (rpm)
